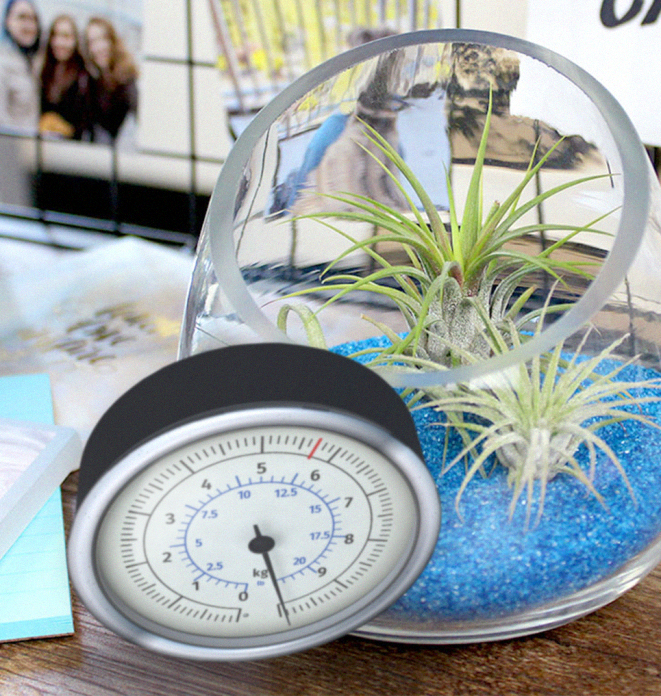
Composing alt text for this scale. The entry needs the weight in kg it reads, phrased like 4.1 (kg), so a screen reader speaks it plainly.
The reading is 9.9 (kg)
